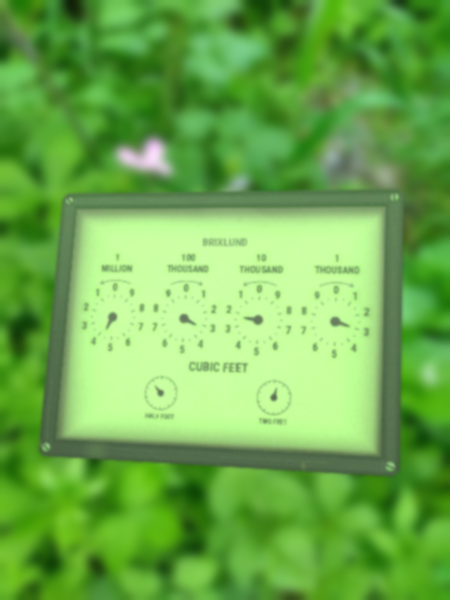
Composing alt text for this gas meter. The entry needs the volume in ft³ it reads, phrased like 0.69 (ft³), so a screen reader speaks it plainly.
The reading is 432300 (ft³)
